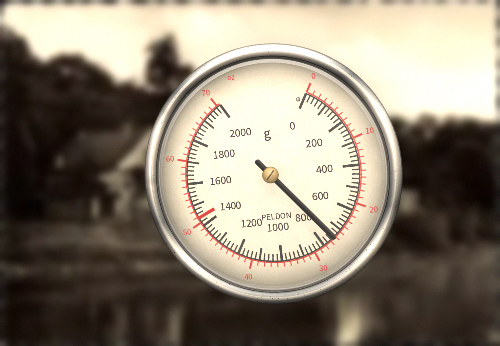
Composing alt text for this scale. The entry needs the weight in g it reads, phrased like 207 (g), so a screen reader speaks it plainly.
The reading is 740 (g)
